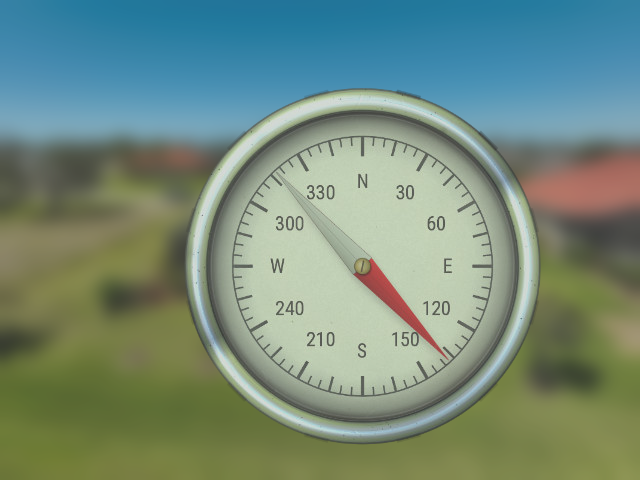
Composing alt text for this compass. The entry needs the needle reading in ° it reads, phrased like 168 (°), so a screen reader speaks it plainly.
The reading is 137.5 (°)
